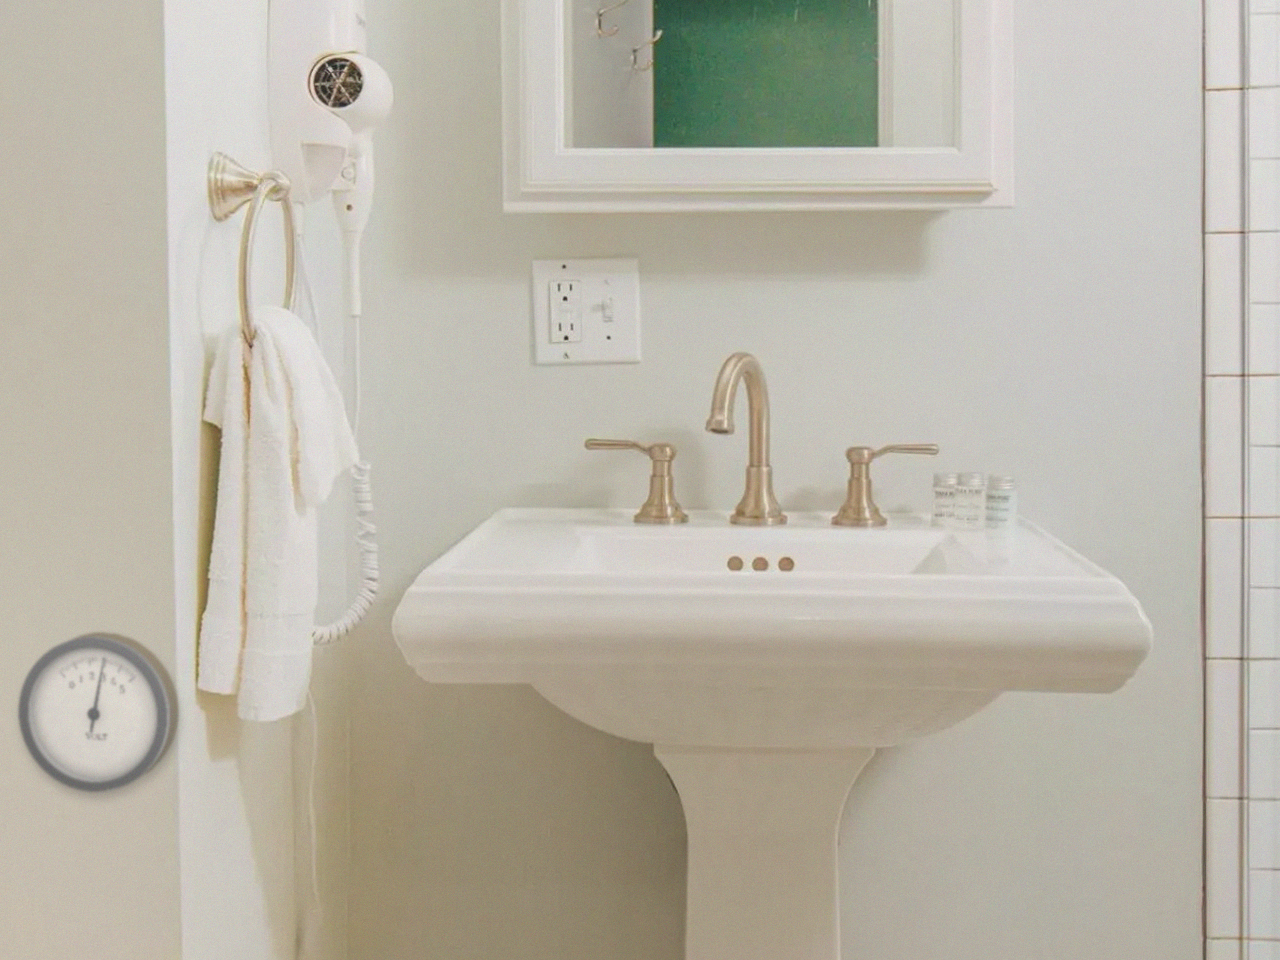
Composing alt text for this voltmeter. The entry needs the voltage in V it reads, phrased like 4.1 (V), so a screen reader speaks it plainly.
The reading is 3 (V)
